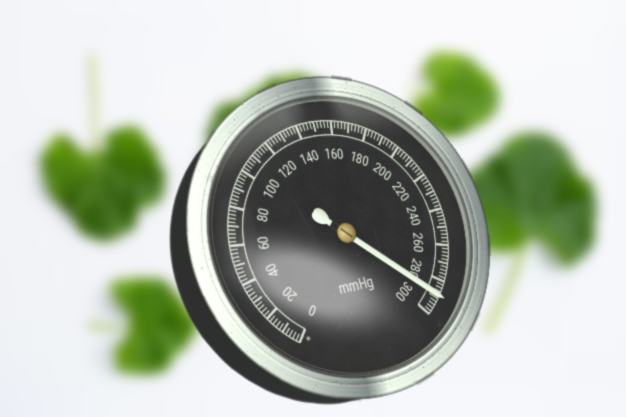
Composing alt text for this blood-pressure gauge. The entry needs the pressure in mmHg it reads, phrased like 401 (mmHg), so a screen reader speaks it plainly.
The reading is 290 (mmHg)
